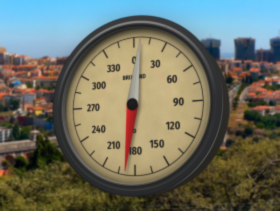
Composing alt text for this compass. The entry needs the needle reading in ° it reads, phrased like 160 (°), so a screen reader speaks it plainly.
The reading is 187.5 (°)
